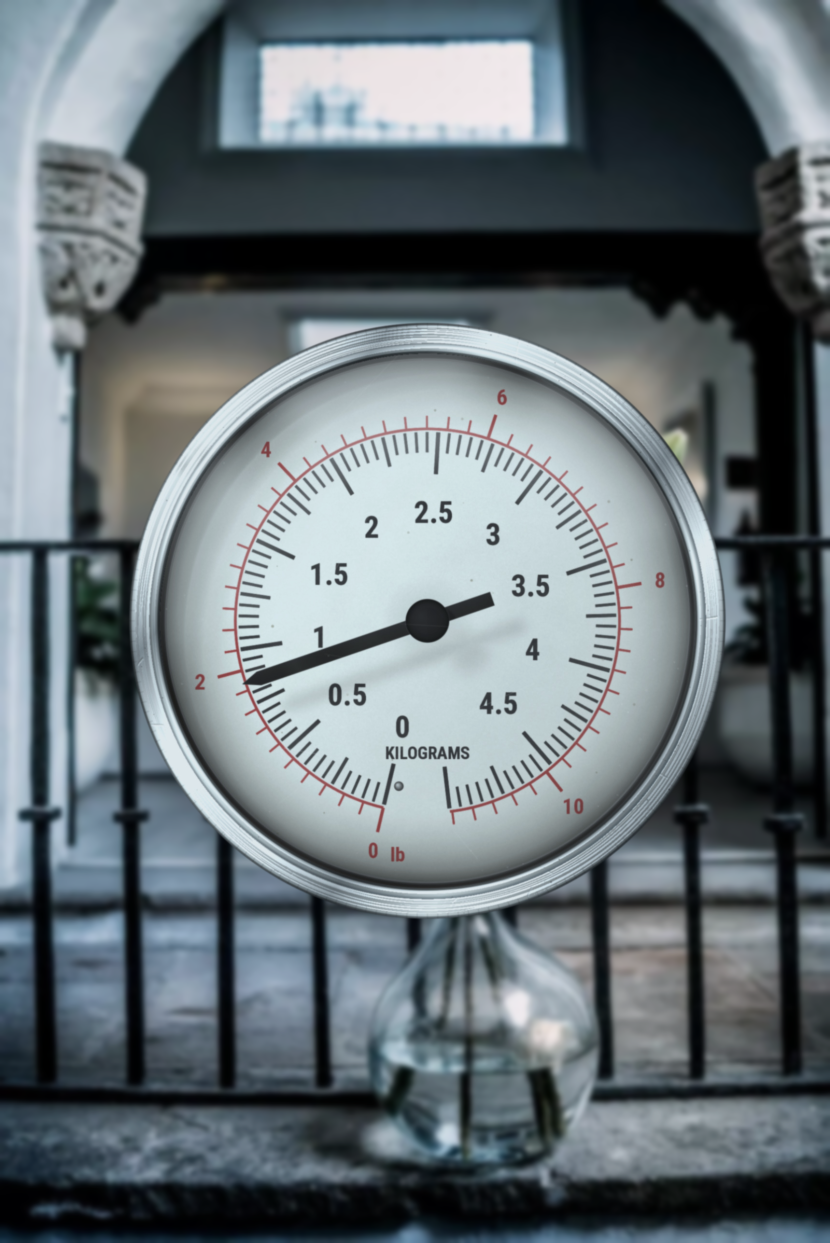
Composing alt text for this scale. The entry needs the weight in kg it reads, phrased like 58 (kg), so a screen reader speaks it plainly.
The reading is 0.85 (kg)
